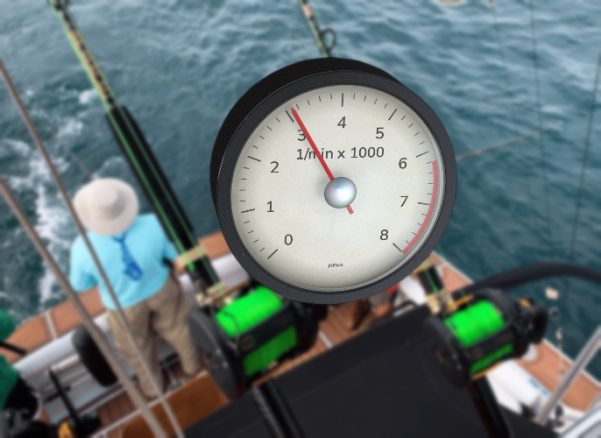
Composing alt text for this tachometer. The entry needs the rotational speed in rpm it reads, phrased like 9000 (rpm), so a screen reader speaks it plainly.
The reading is 3100 (rpm)
